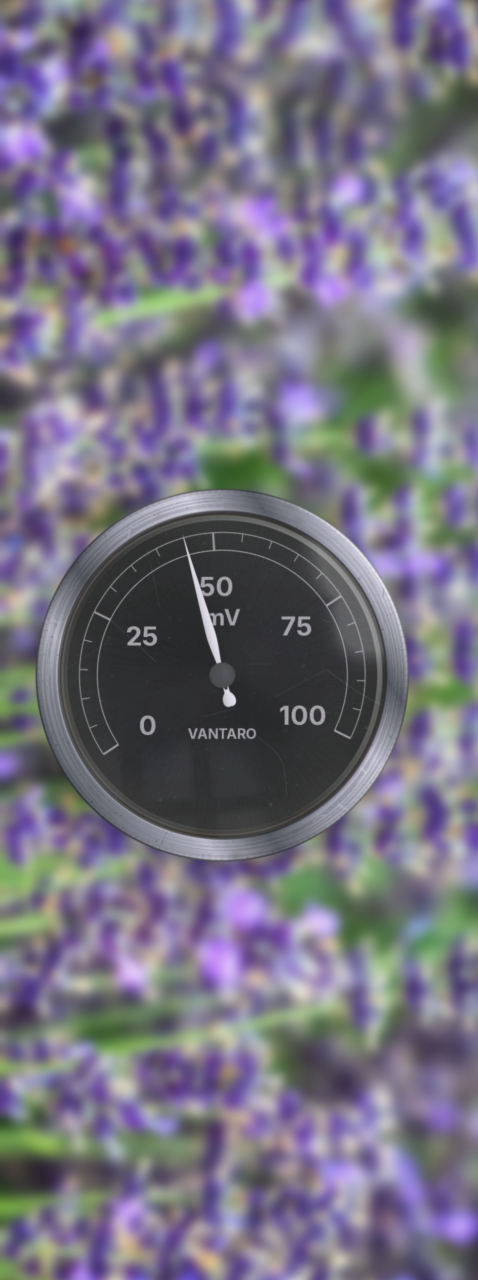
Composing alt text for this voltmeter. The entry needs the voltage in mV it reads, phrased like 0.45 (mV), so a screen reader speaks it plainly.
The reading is 45 (mV)
